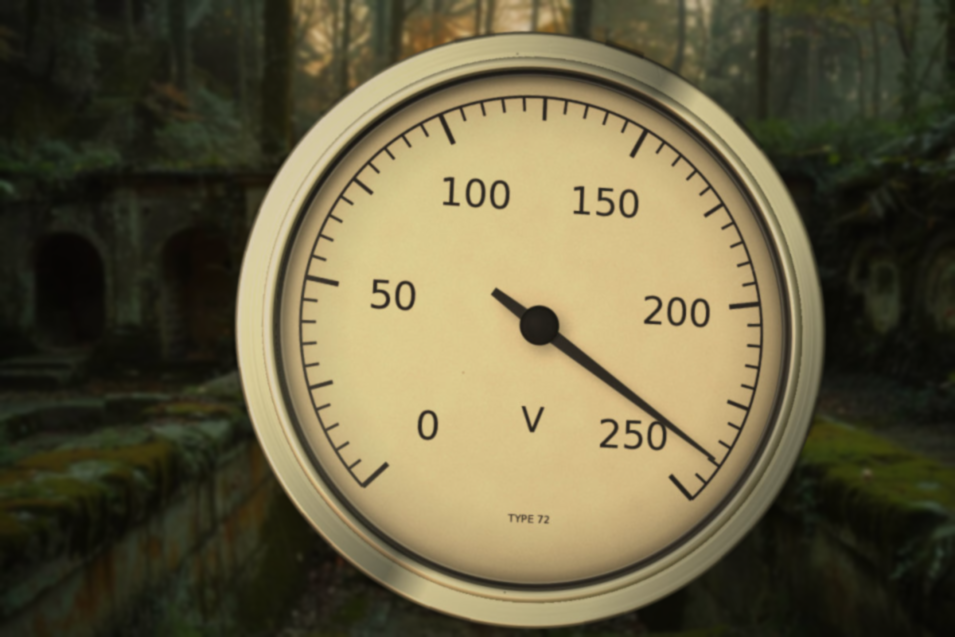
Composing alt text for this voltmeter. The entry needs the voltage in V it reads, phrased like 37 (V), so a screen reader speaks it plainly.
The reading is 240 (V)
